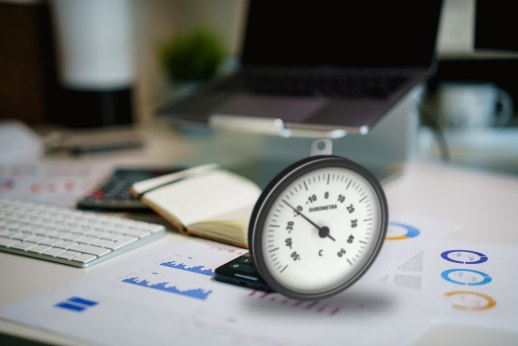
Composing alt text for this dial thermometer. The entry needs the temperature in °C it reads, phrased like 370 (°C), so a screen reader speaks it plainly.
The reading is -20 (°C)
